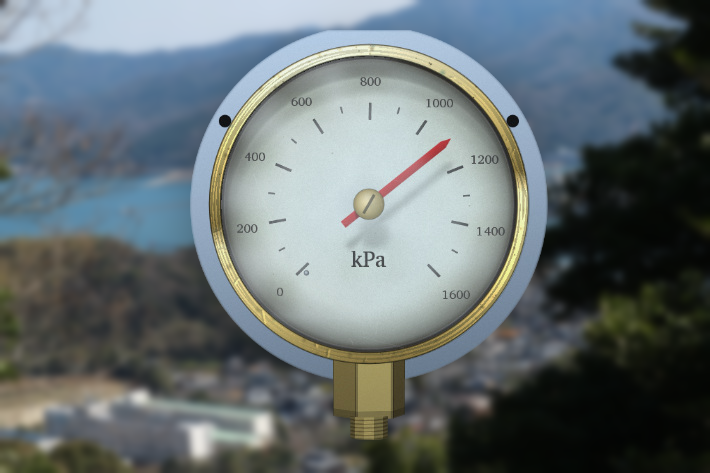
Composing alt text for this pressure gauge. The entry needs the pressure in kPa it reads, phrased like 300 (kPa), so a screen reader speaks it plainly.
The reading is 1100 (kPa)
